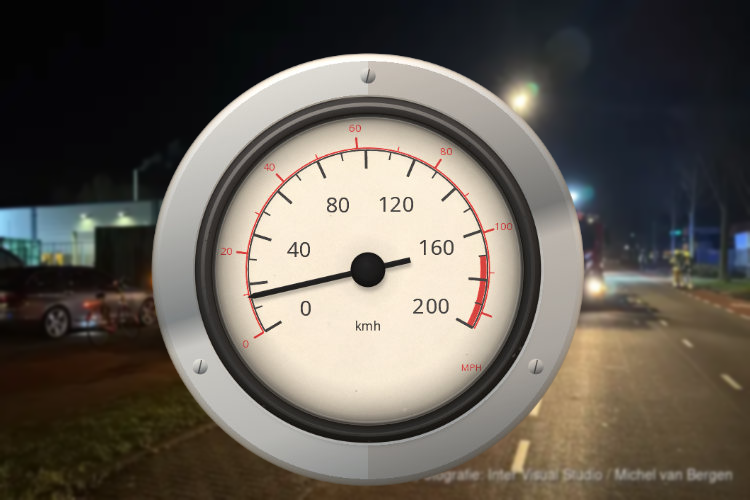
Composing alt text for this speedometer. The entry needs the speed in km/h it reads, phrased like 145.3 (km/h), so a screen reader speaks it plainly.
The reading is 15 (km/h)
